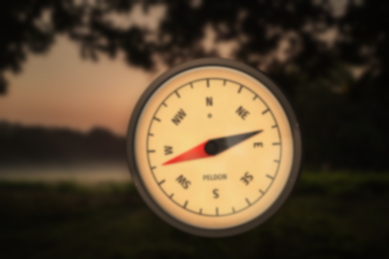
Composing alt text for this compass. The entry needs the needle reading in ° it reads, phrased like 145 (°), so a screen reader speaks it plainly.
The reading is 255 (°)
